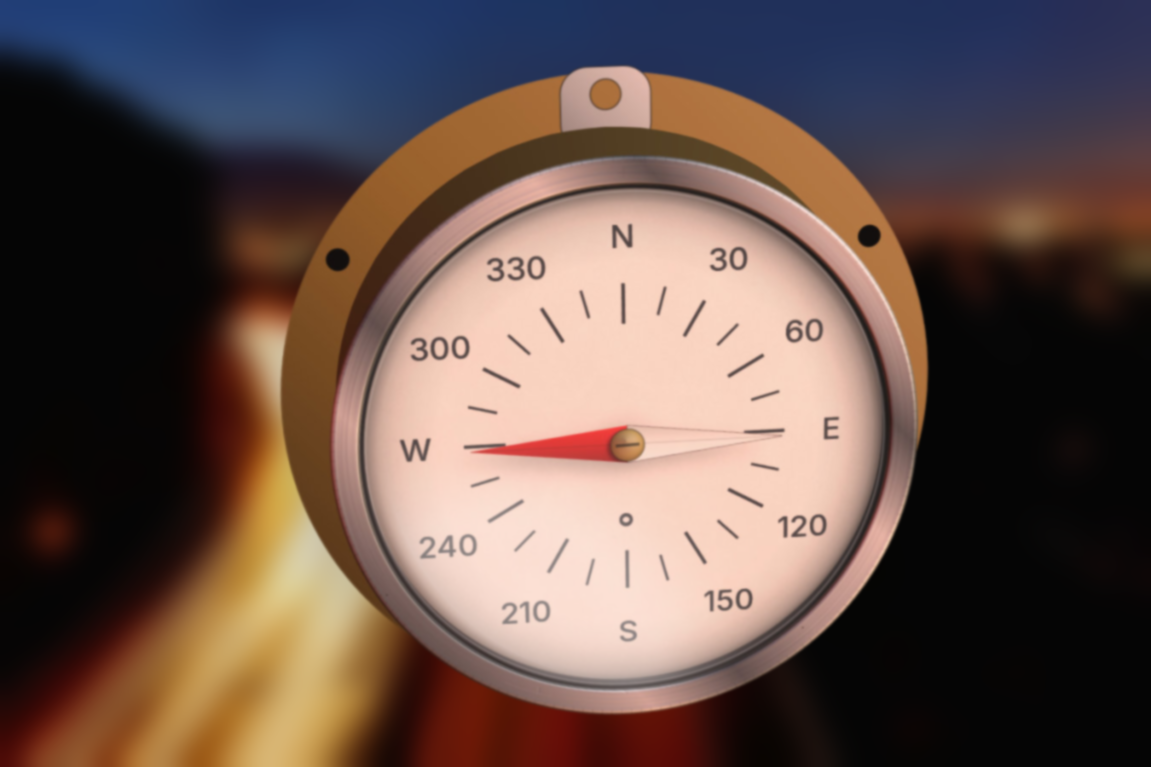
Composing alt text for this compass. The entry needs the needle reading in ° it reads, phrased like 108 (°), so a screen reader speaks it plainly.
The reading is 270 (°)
